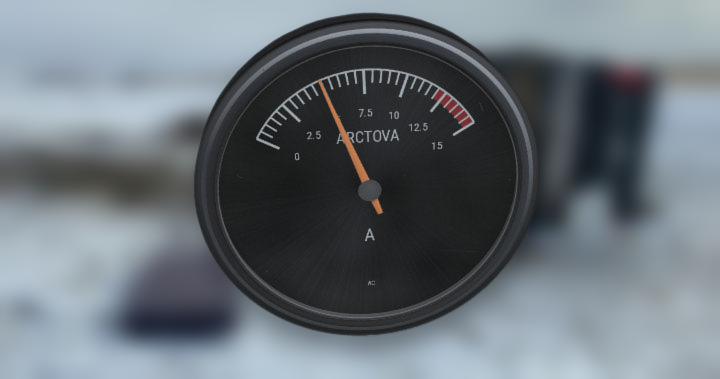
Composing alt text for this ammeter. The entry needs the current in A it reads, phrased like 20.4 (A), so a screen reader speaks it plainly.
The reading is 5 (A)
